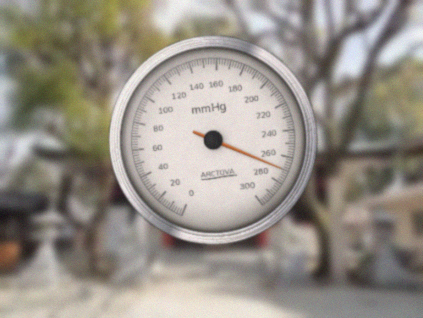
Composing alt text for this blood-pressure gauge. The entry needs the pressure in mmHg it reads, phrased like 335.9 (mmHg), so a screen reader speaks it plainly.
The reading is 270 (mmHg)
